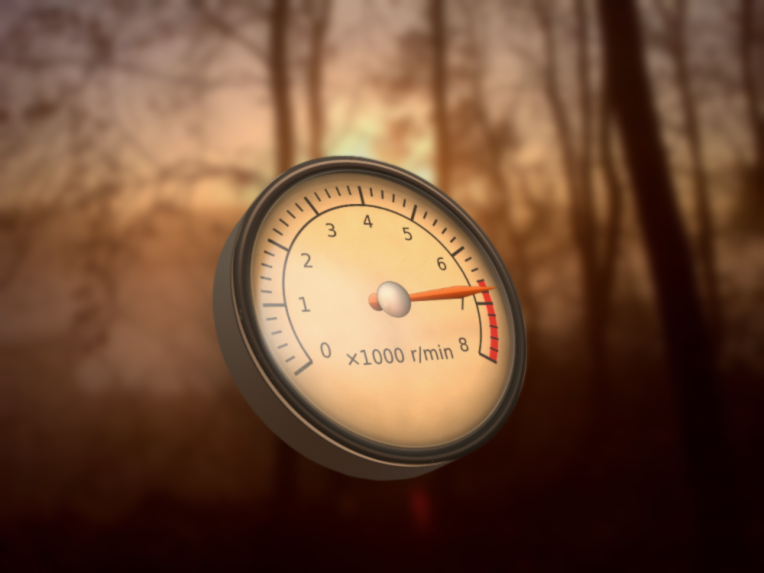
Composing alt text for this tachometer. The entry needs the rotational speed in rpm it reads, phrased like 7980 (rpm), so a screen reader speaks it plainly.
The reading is 6800 (rpm)
